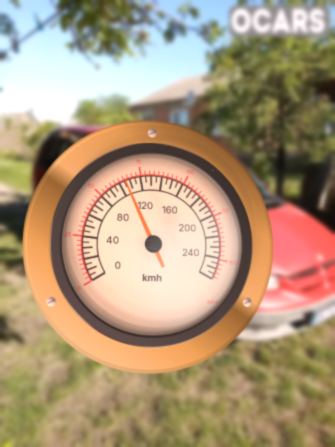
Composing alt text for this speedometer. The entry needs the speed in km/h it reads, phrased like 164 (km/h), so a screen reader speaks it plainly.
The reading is 105 (km/h)
